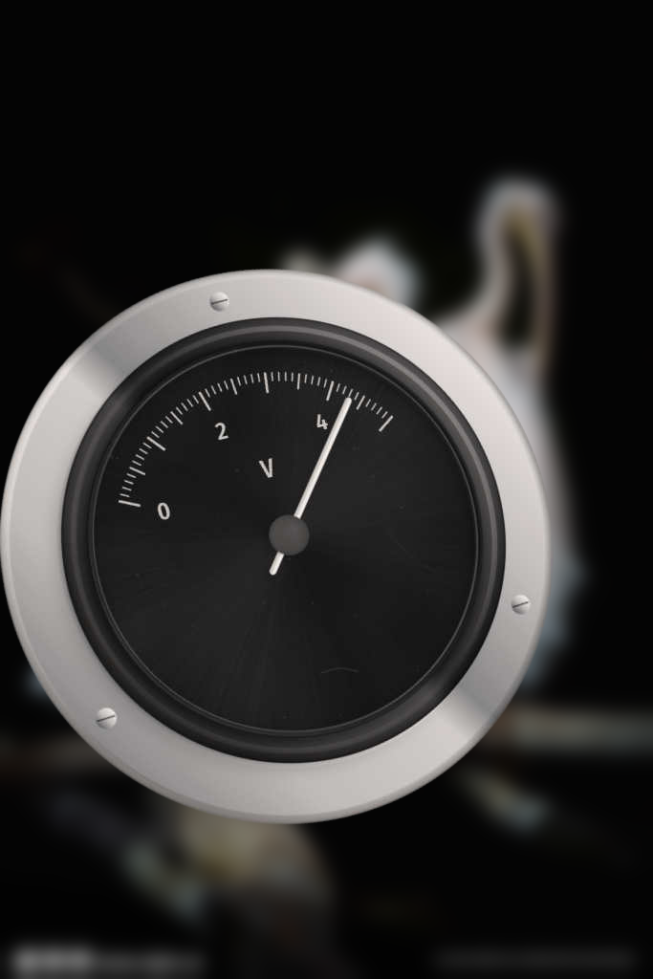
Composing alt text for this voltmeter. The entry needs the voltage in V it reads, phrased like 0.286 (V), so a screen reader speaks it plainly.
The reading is 4.3 (V)
